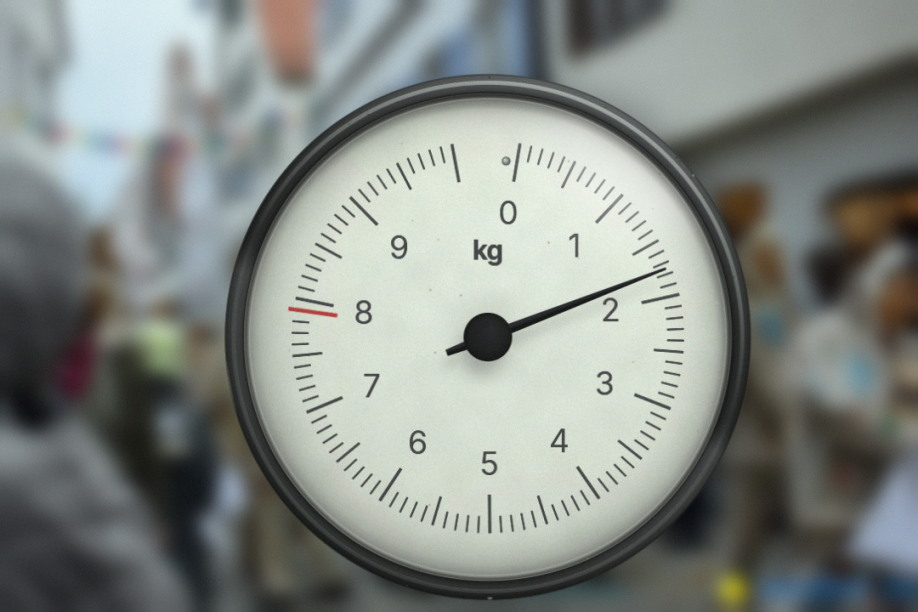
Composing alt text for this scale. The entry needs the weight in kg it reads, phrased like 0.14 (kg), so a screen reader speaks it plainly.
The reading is 1.75 (kg)
